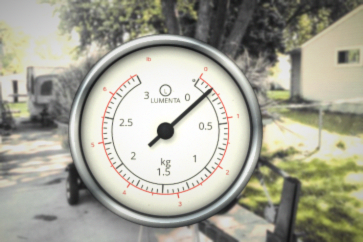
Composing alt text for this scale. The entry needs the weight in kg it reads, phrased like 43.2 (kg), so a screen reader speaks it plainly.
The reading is 0.15 (kg)
